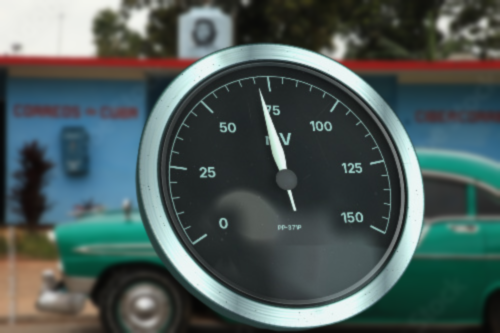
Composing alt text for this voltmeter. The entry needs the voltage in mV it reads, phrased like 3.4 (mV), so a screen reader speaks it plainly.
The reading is 70 (mV)
